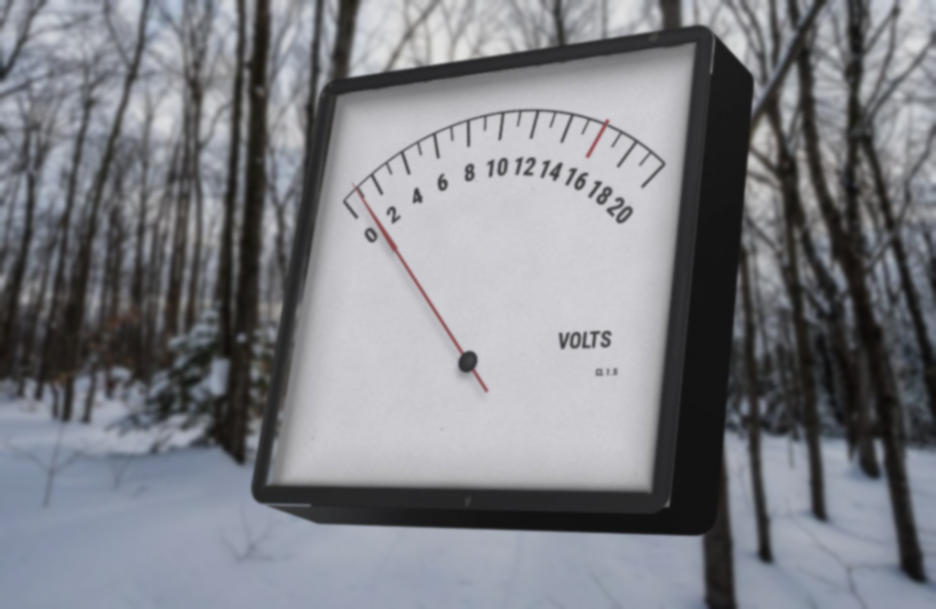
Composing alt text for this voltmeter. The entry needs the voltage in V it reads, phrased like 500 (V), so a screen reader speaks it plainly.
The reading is 1 (V)
